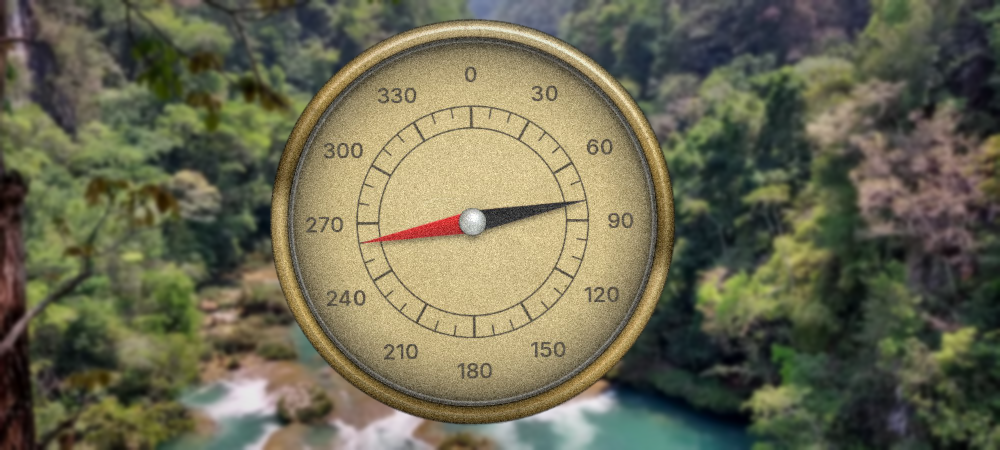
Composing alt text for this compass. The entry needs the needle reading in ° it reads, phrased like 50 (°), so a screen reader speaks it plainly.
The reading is 260 (°)
